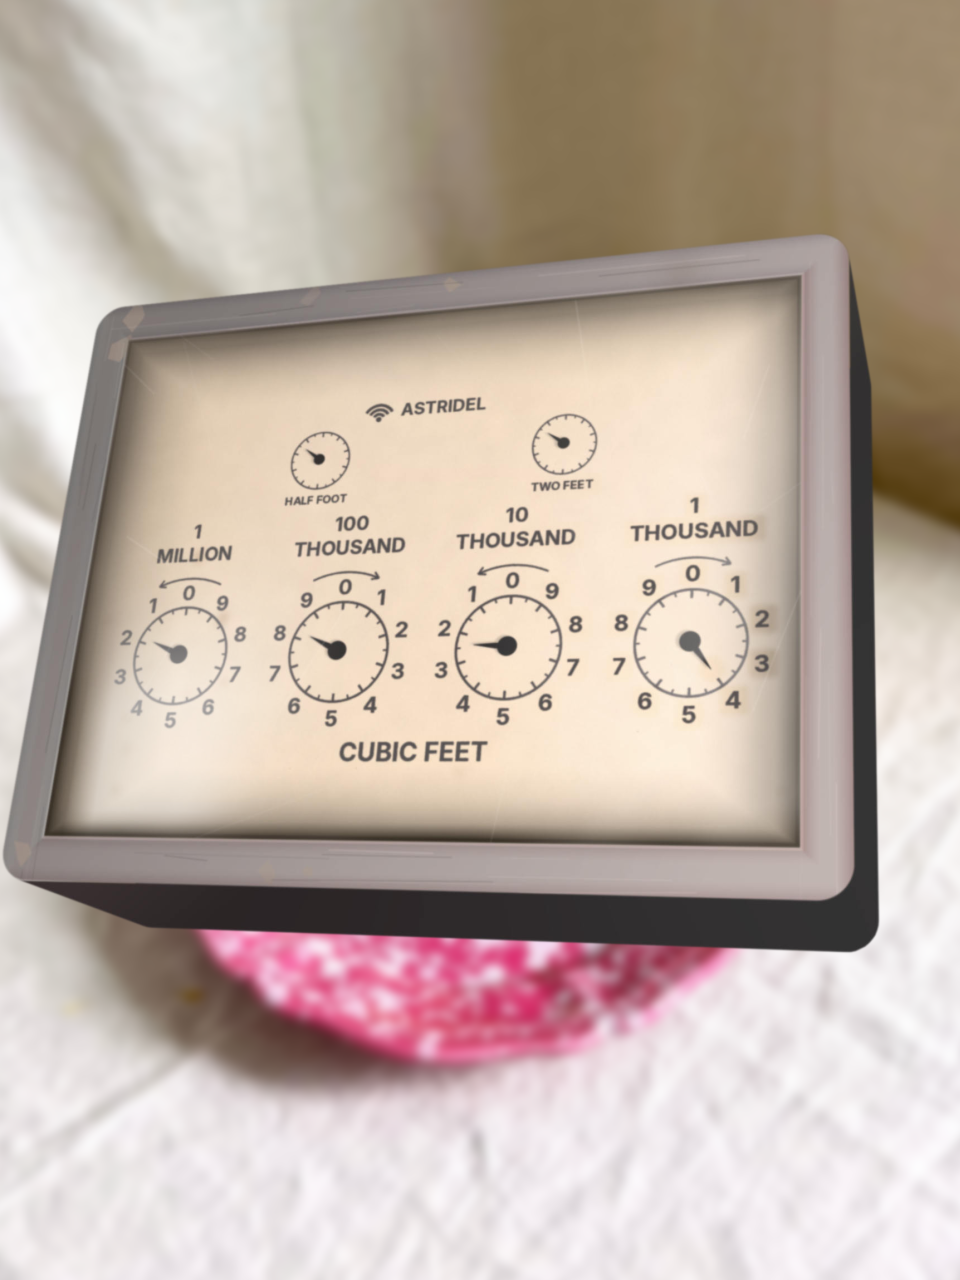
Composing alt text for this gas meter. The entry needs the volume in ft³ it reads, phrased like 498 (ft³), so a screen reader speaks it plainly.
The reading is 182400 (ft³)
